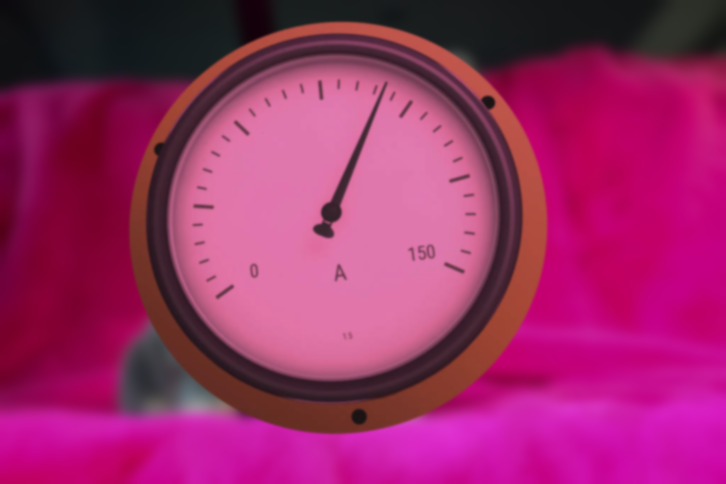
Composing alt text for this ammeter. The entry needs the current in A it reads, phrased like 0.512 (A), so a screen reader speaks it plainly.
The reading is 92.5 (A)
